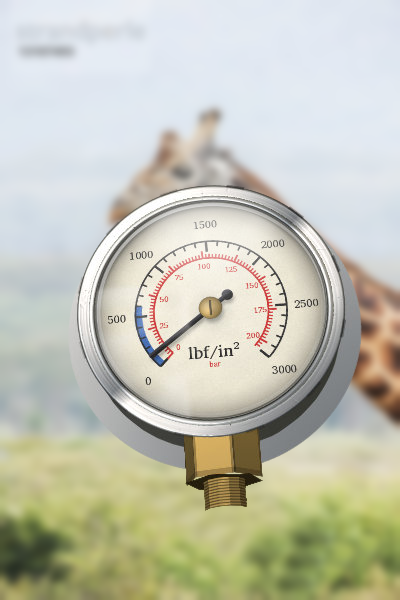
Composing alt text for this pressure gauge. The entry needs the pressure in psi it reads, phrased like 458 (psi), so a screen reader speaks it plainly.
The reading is 100 (psi)
